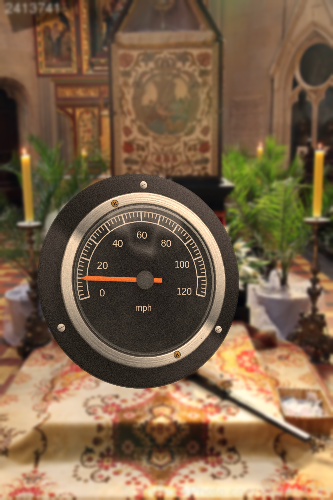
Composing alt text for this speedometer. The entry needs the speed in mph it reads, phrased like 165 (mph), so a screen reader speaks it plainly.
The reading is 10 (mph)
